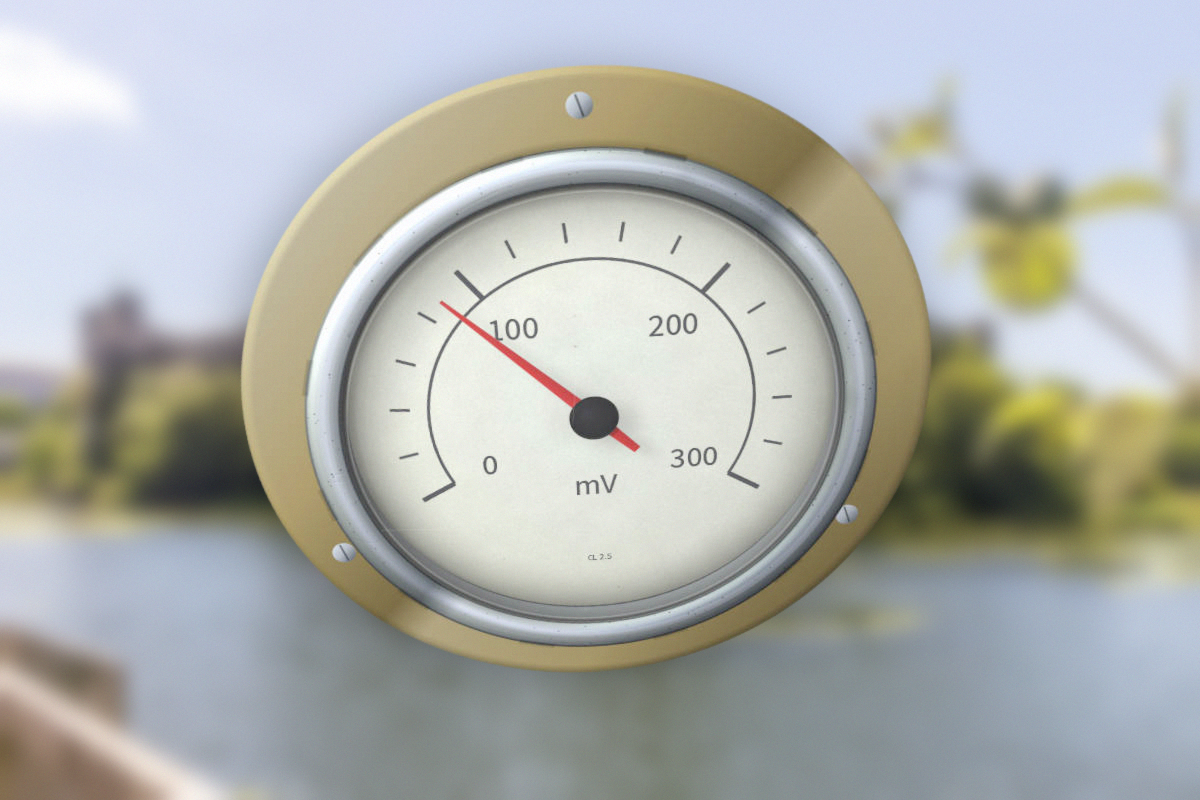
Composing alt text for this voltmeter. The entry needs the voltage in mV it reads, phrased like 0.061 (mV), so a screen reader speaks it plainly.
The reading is 90 (mV)
